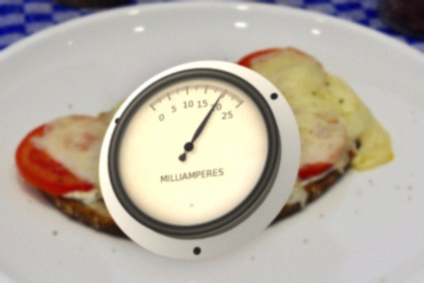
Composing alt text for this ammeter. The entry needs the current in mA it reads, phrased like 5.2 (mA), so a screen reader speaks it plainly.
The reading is 20 (mA)
